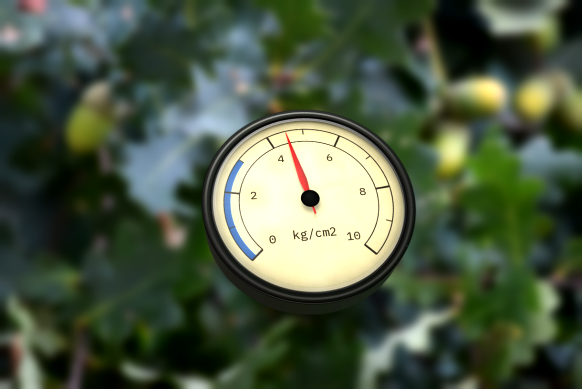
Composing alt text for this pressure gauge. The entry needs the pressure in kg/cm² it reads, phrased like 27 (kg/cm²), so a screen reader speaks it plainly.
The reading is 4.5 (kg/cm²)
